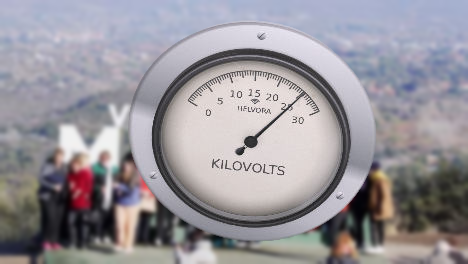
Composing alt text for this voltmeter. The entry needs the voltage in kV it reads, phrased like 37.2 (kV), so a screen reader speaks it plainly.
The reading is 25 (kV)
